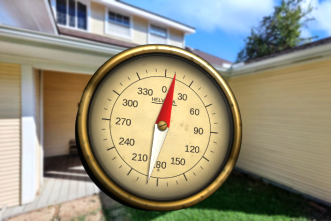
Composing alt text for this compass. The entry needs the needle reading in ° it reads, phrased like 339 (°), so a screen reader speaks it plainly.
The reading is 10 (°)
